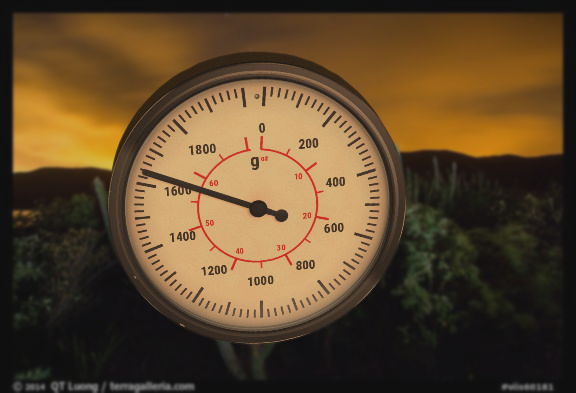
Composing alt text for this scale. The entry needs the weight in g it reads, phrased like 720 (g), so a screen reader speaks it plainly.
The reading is 1640 (g)
